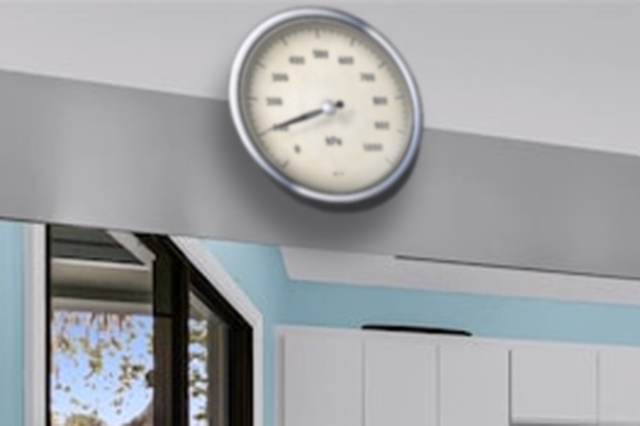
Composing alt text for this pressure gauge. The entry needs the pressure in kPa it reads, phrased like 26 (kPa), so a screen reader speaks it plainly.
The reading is 100 (kPa)
